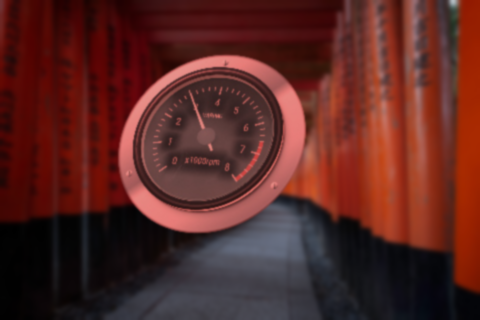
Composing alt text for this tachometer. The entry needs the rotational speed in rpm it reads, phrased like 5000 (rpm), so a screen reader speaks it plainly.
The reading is 3000 (rpm)
